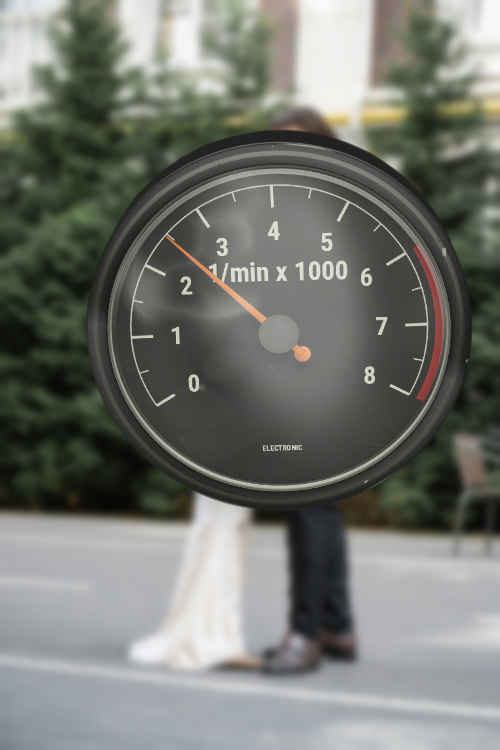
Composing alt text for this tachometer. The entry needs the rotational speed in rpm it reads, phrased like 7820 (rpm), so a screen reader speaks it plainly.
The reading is 2500 (rpm)
